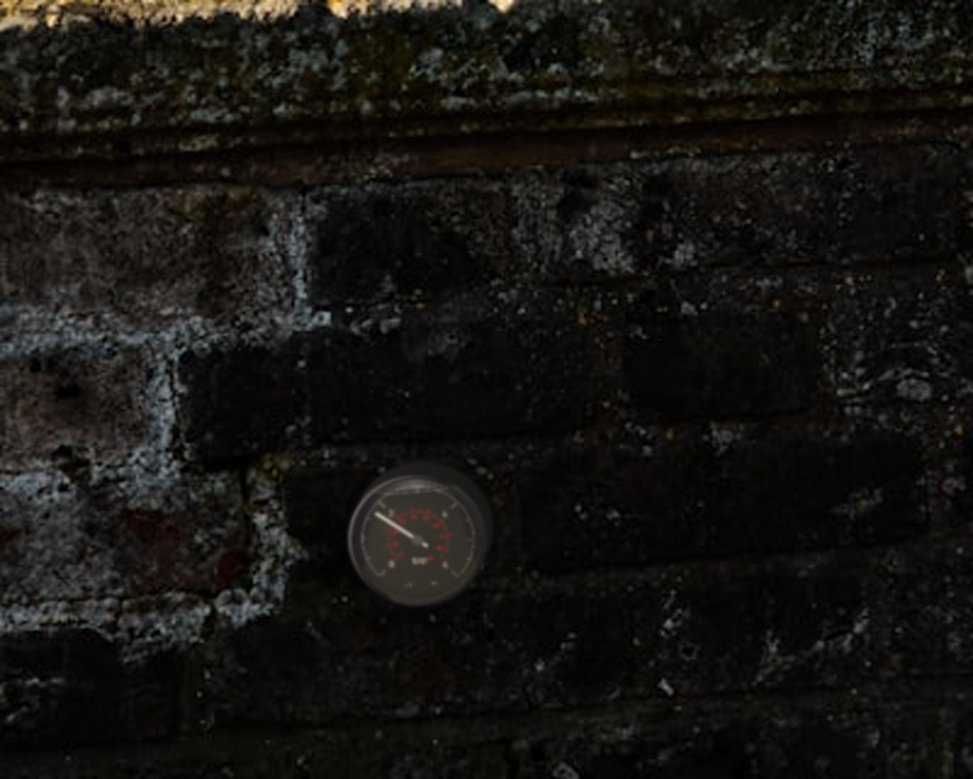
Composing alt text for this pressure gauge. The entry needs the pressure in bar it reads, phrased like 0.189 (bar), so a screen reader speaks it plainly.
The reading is 1.75 (bar)
